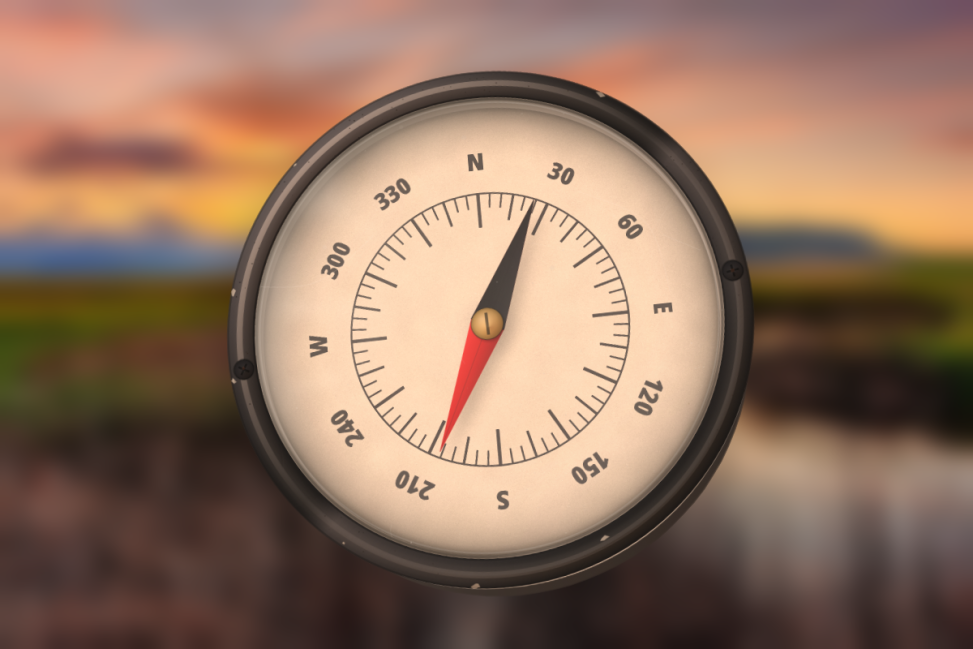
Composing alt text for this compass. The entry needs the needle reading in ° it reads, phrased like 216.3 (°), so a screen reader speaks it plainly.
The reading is 205 (°)
